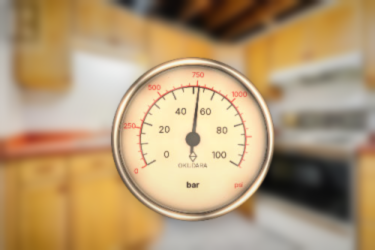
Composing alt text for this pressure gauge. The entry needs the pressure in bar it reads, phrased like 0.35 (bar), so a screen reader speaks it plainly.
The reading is 52.5 (bar)
